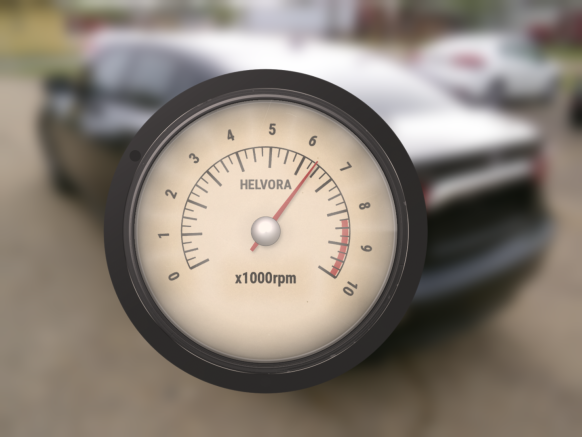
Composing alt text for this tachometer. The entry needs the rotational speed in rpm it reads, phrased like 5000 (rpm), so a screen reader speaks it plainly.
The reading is 6375 (rpm)
